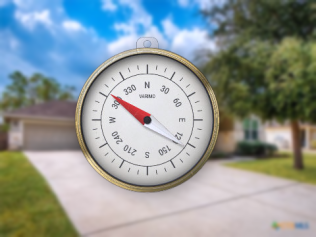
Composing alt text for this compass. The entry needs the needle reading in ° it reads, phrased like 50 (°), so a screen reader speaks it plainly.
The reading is 305 (°)
